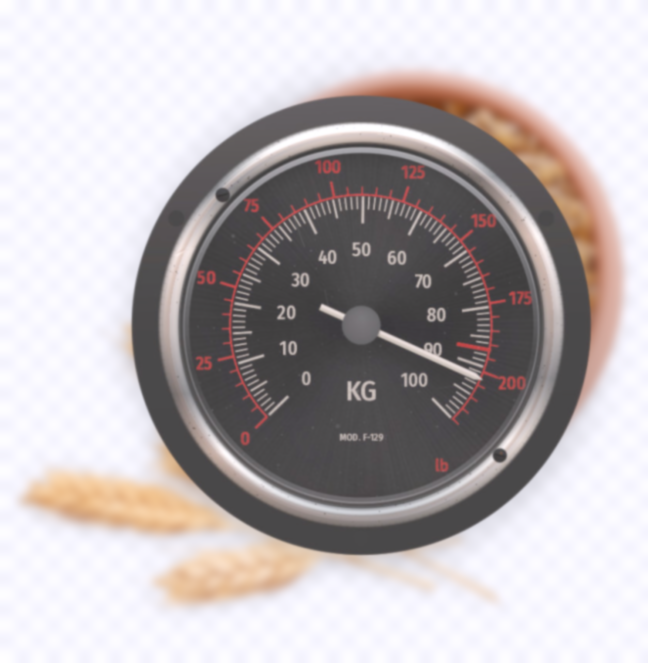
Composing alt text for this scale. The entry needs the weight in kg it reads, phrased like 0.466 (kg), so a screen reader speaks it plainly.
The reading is 92 (kg)
